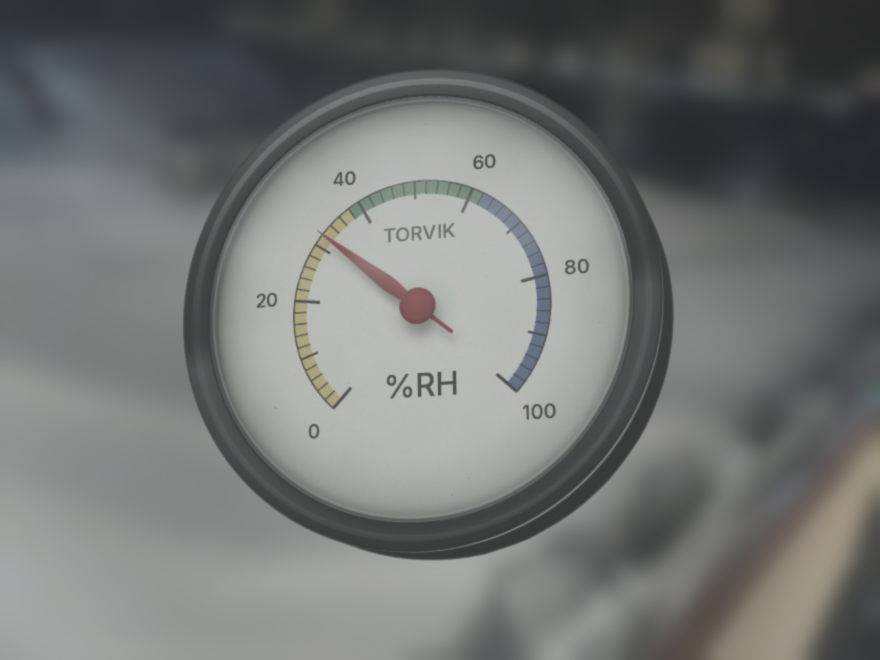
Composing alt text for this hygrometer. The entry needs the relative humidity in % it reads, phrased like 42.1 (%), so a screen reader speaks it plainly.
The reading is 32 (%)
